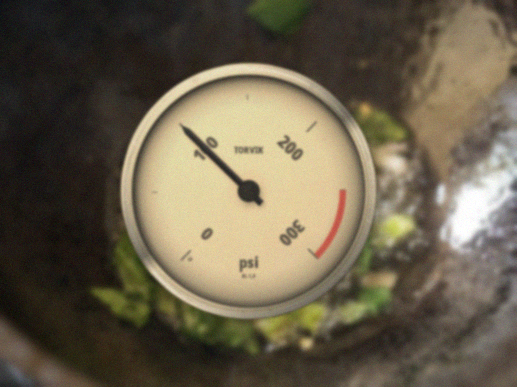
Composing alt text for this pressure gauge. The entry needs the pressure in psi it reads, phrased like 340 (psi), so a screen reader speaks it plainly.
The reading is 100 (psi)
